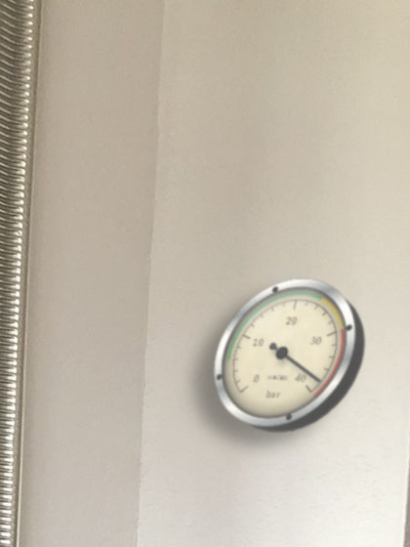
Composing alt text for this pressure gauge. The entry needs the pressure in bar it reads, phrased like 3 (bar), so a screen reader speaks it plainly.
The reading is 38 (bar)
